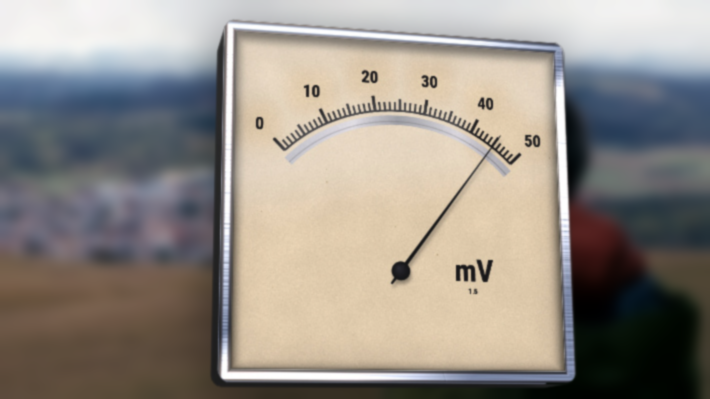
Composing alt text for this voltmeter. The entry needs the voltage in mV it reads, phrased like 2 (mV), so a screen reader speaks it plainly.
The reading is 45 (mV)
